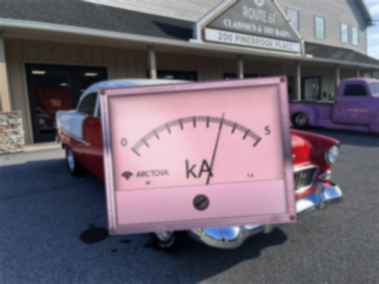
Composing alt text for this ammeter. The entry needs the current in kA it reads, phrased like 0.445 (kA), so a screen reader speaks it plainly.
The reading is 3.5 (kA)
